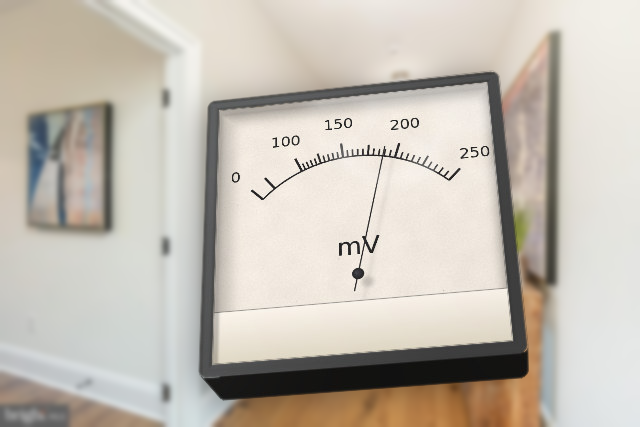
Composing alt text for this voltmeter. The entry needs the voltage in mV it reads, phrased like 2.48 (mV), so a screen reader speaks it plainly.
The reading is 190 (mV)
